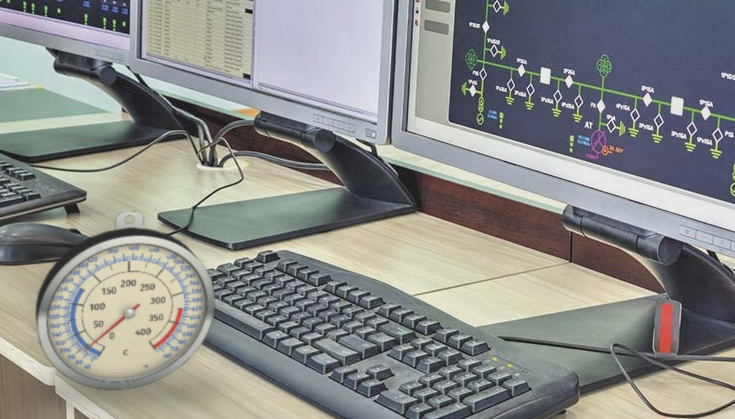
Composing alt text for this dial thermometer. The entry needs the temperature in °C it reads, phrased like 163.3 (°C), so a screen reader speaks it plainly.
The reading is 25 (°C)
